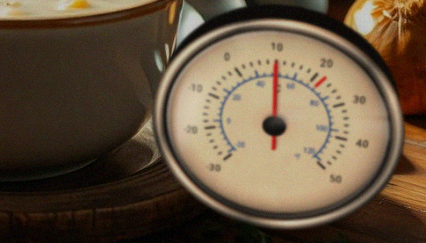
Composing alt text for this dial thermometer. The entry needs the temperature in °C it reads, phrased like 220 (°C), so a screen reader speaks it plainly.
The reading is 10 (°C)
